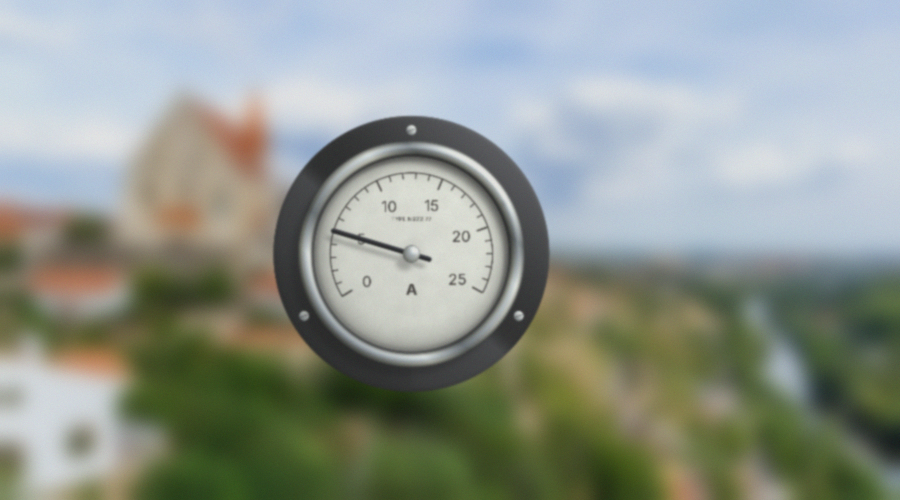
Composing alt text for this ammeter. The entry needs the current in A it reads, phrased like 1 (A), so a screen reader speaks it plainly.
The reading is 5 (A)
